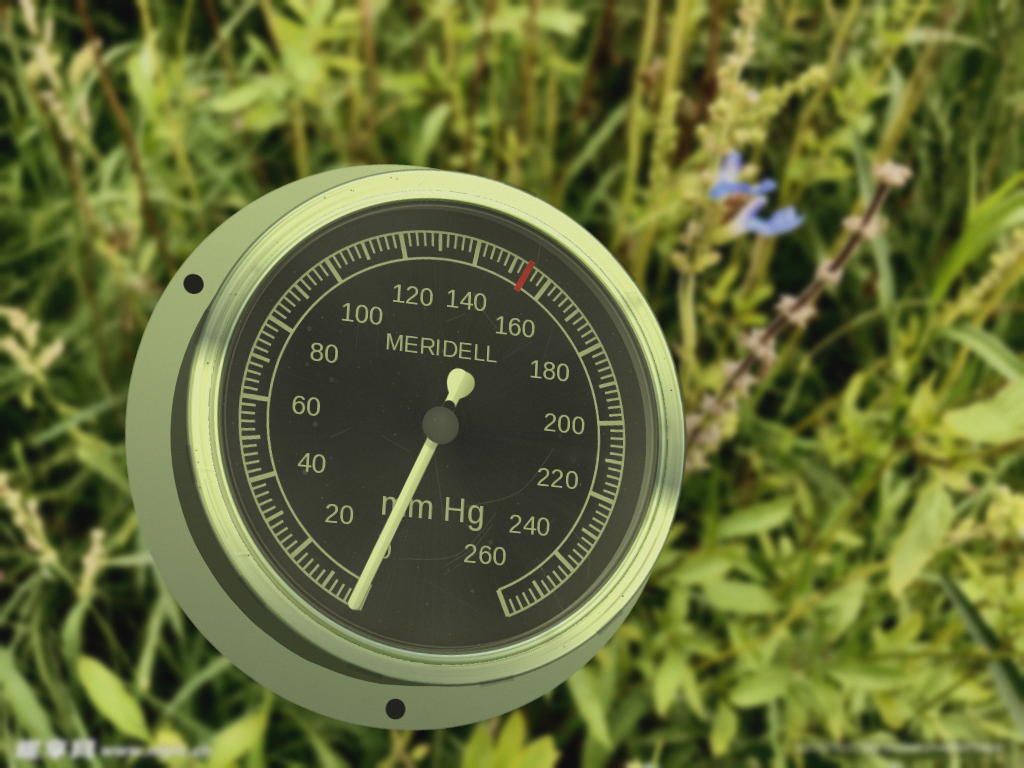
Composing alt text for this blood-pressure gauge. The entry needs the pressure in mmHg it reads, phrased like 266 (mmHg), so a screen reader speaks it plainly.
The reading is 2 (mmHg)
